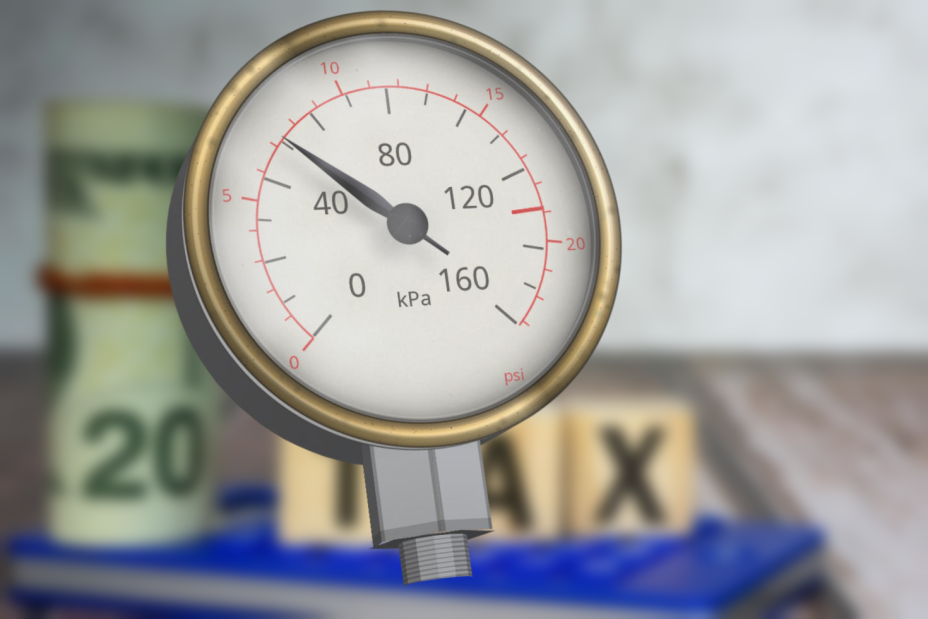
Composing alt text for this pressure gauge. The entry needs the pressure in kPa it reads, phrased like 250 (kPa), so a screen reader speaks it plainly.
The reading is 50 (kPa)
